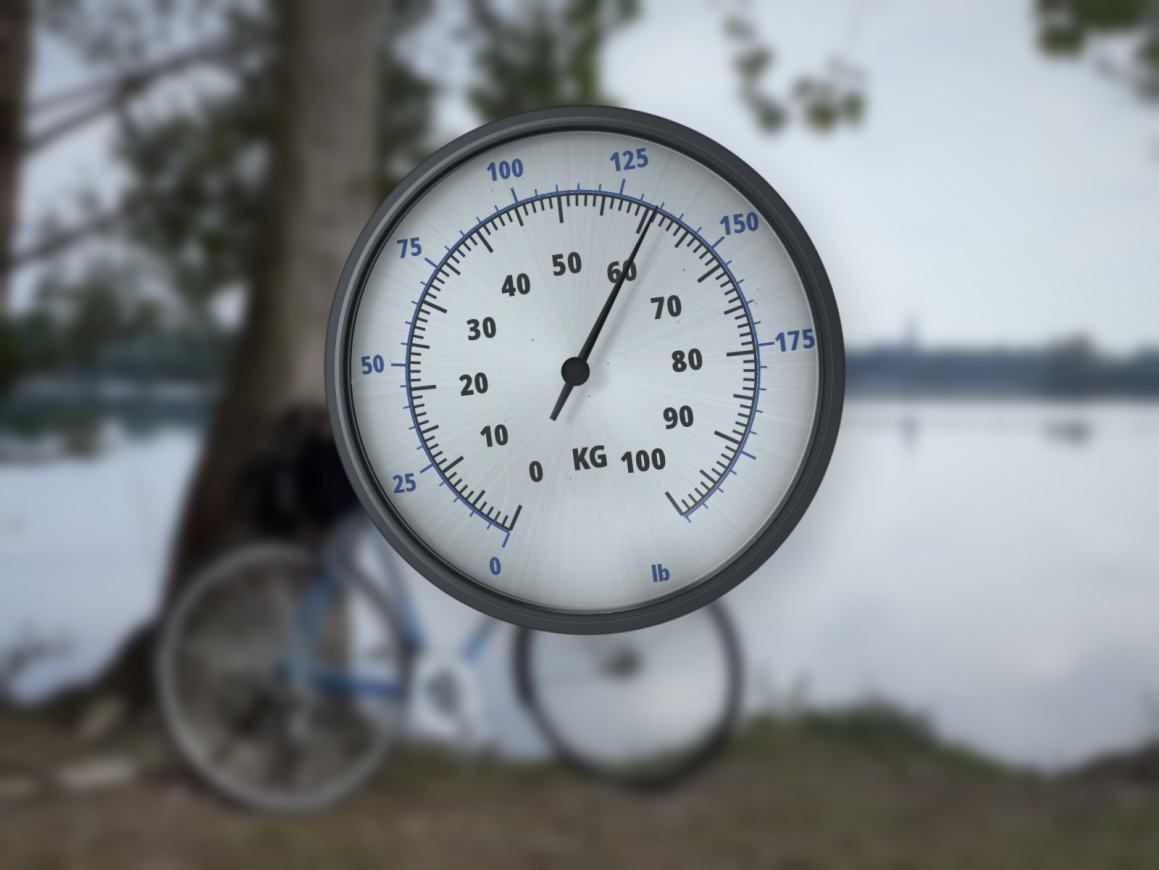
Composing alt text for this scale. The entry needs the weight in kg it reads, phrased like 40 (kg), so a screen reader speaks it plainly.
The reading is 61 (kg)
